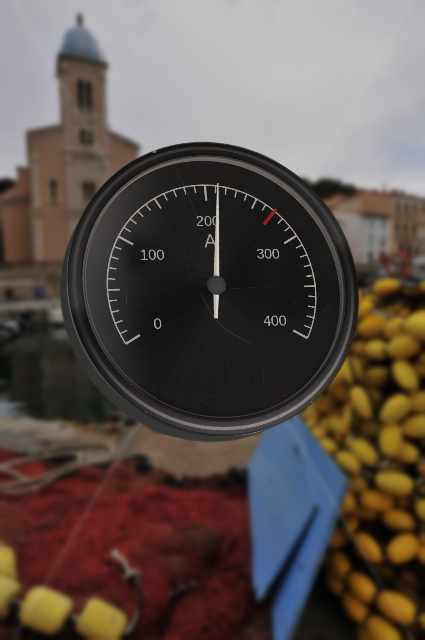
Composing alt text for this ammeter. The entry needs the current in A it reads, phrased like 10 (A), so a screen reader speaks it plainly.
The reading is 210 (A)
